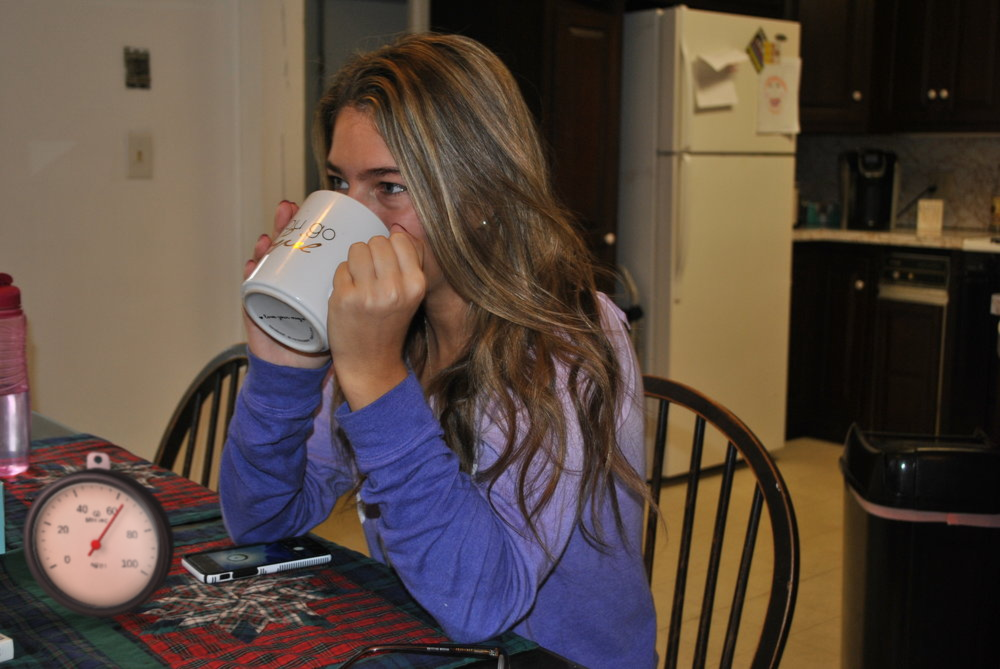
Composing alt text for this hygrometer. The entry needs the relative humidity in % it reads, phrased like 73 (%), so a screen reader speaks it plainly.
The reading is 64 (%)
